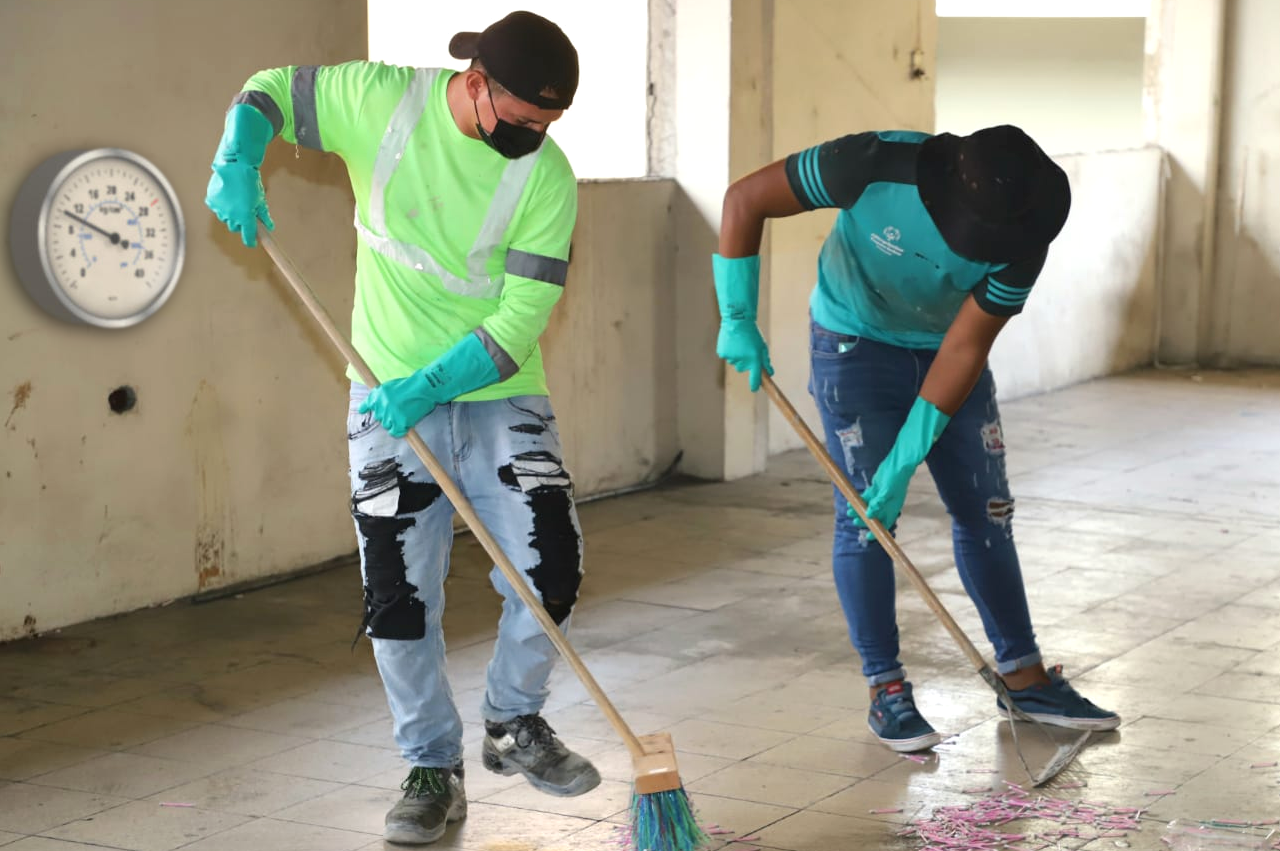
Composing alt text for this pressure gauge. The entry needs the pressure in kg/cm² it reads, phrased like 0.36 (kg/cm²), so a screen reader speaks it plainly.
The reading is 10 (kg/cm²)
